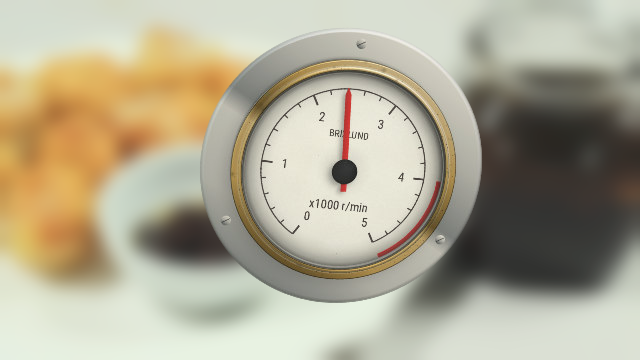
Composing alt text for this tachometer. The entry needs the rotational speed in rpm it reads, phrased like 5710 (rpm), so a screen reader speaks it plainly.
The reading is 2400 (rpm)
